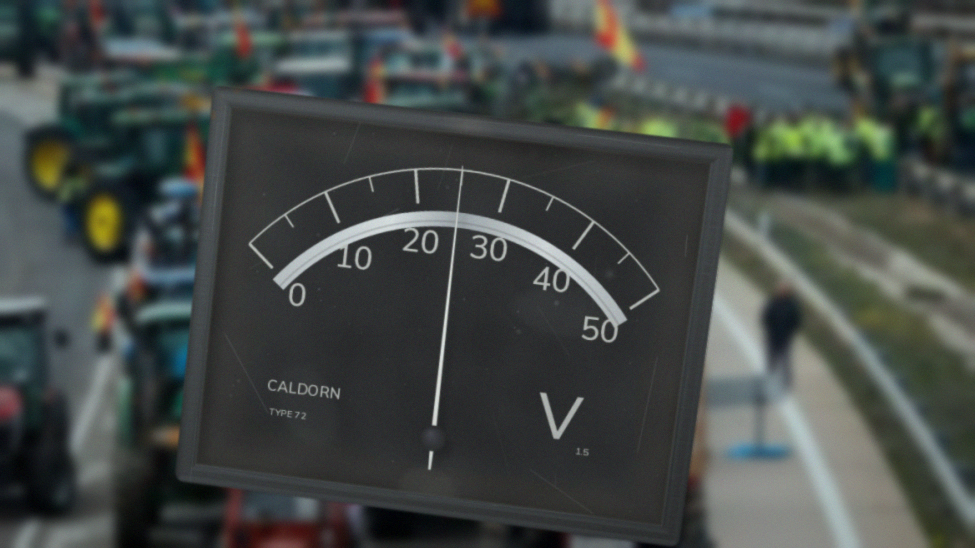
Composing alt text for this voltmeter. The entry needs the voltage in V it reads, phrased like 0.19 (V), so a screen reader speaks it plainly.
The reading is 25 (V)
